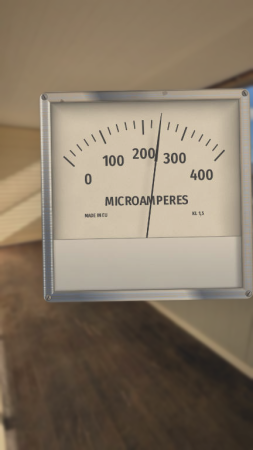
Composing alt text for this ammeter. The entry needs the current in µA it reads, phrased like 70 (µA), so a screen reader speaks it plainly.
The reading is 240 (µA)
